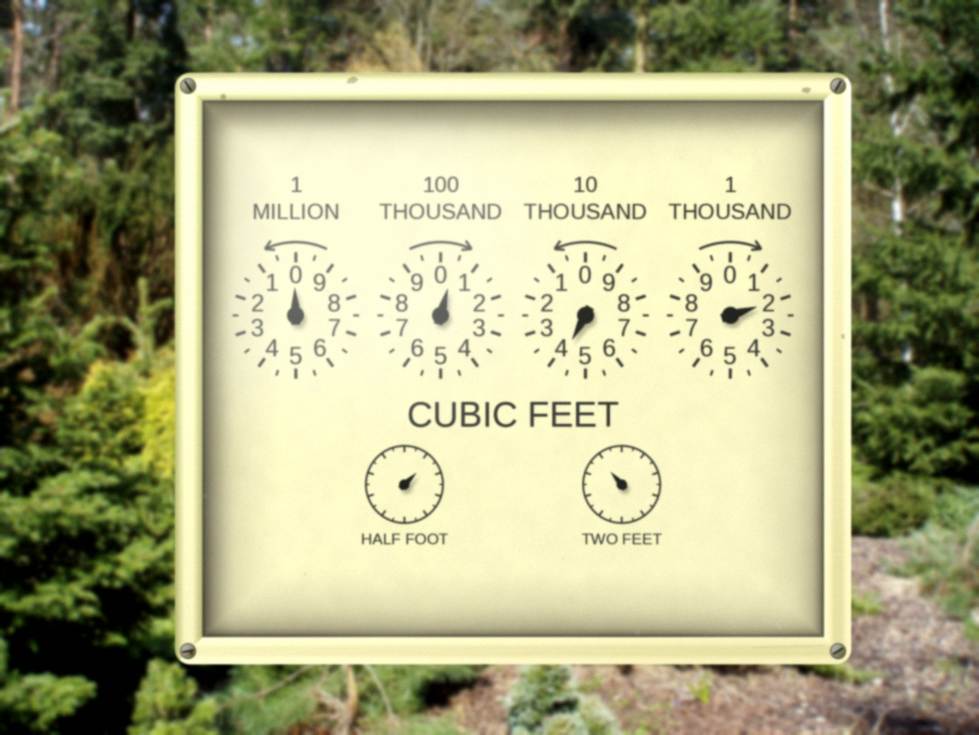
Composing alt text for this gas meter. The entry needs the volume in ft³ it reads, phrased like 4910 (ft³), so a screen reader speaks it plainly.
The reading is 4200 (ft³)
